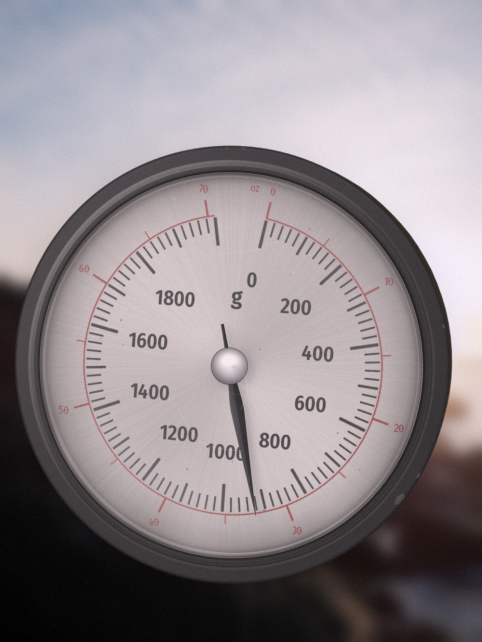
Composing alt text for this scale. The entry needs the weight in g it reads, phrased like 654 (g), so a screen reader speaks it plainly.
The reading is 920 (g)
